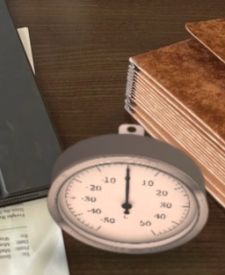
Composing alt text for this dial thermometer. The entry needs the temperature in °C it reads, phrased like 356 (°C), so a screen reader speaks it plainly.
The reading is 0 (°C)
